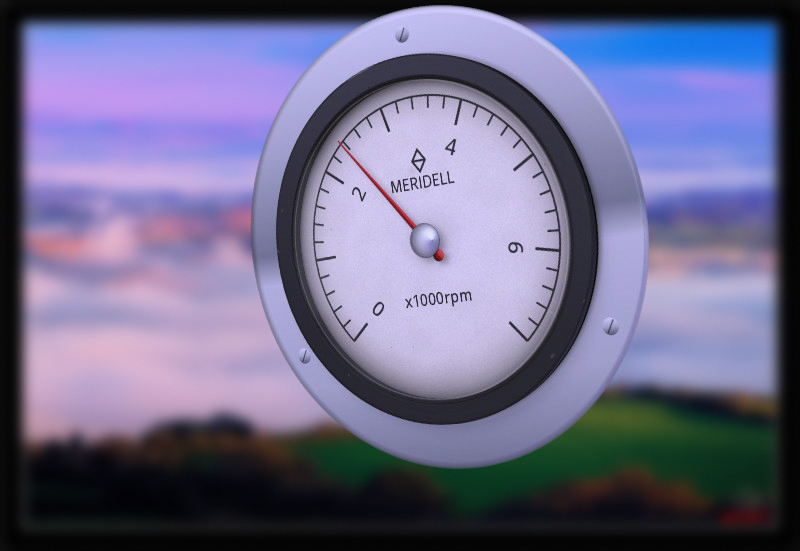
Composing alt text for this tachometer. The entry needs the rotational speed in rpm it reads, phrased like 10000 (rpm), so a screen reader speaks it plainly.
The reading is 2400 (rpm)
